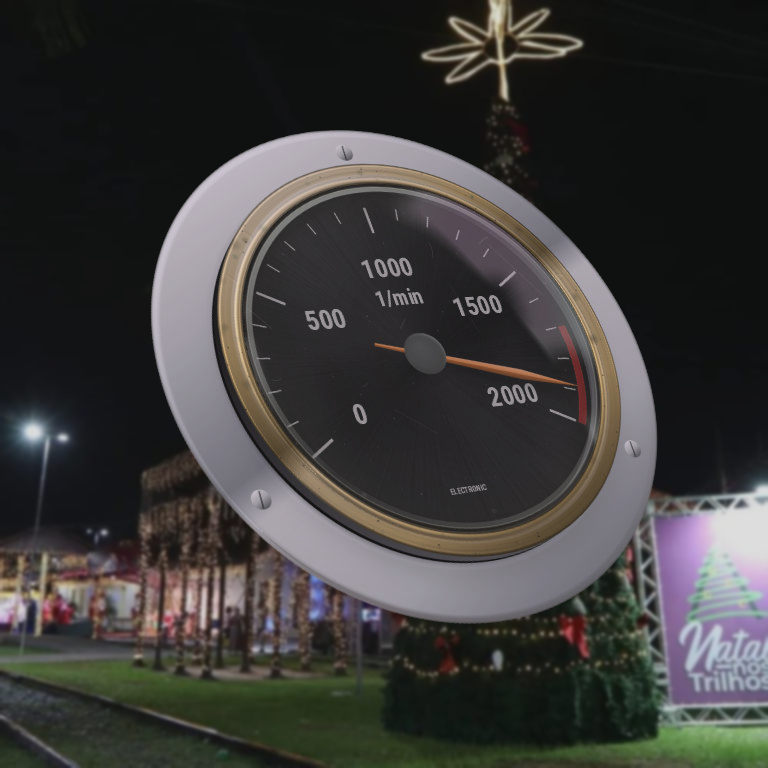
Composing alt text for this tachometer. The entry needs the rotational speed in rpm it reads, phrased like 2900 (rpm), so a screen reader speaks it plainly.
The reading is 1900 (rpm)
